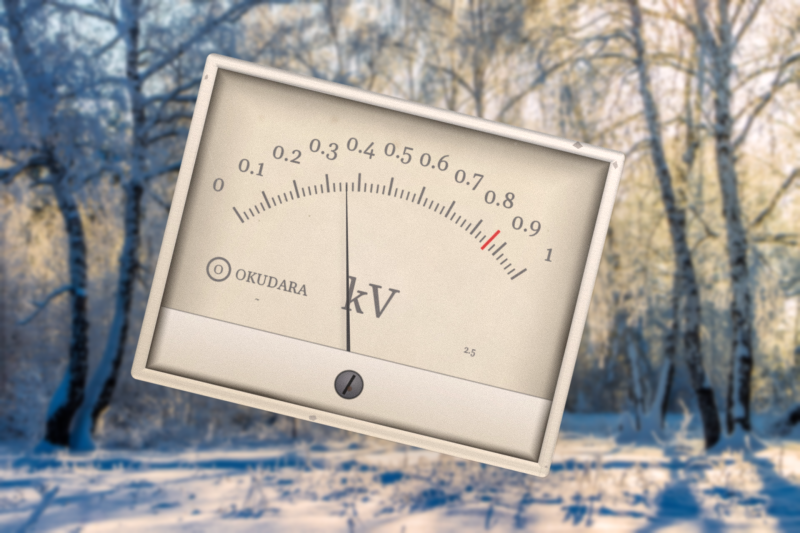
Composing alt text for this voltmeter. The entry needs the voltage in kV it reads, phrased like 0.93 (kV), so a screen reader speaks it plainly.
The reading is 0.36 (kV)
